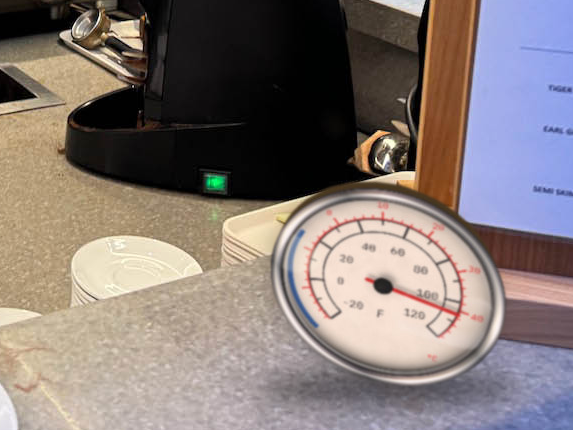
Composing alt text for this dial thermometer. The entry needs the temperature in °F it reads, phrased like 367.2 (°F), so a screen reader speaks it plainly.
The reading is 105 (°F)
